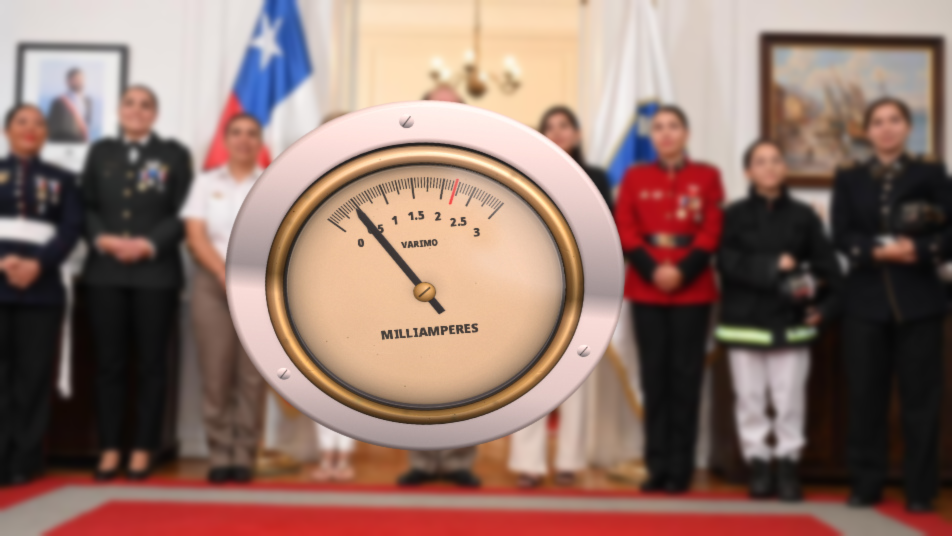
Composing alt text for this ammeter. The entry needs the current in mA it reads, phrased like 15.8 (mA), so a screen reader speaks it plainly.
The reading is 0.5 (mA)
